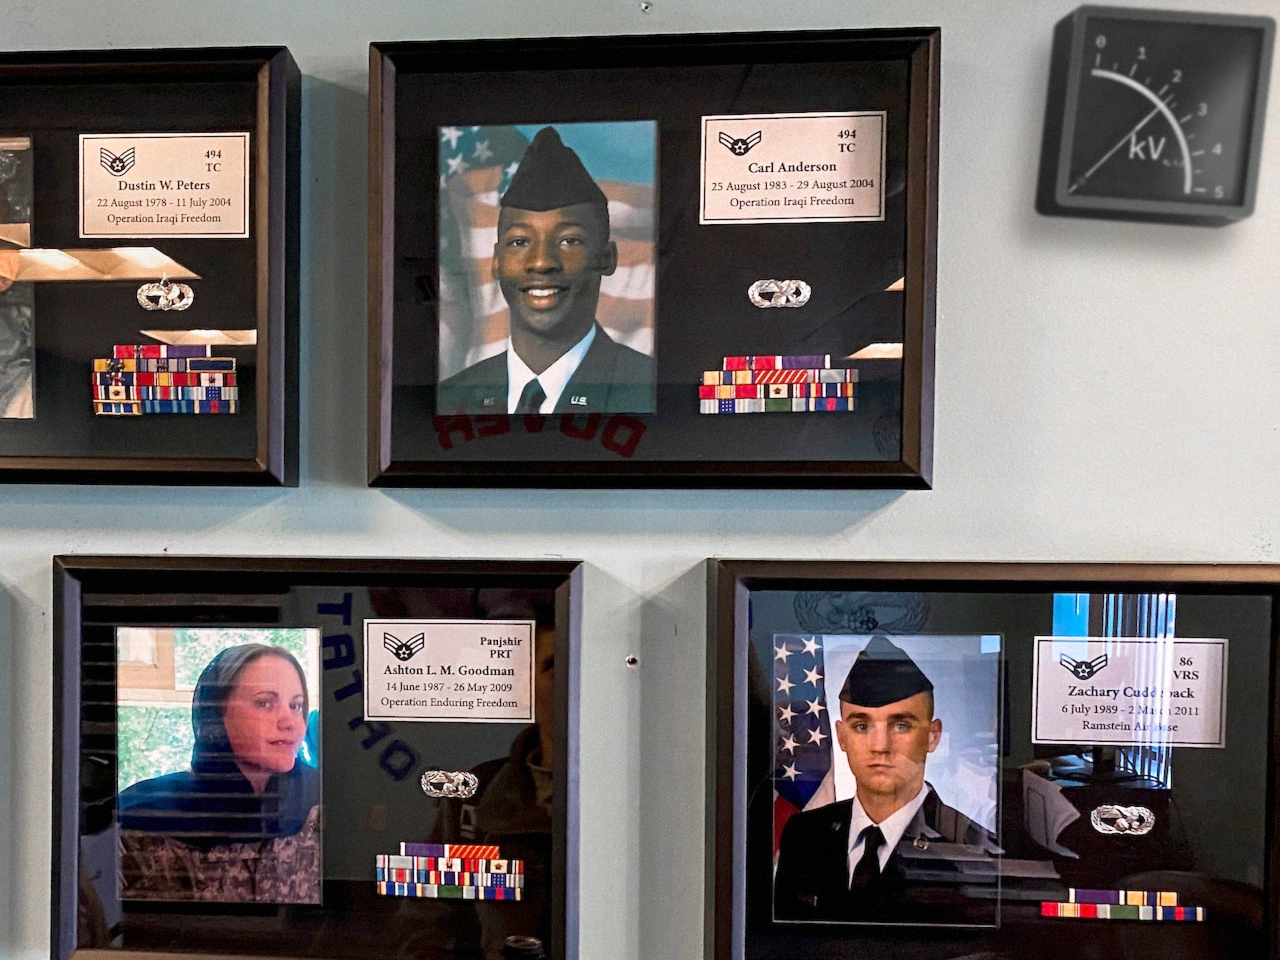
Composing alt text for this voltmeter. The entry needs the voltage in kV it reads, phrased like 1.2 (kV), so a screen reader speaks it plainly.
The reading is 2.25 (kV)
